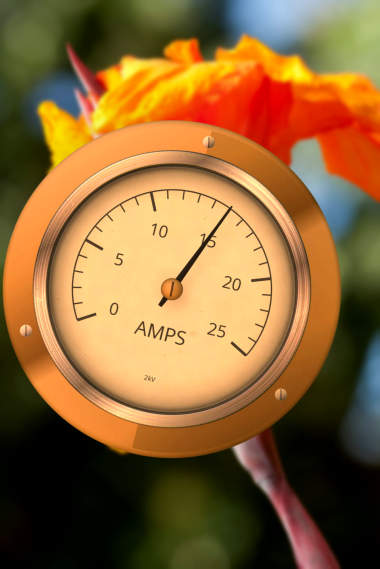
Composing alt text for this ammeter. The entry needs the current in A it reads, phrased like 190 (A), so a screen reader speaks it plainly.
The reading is 15 (A)
